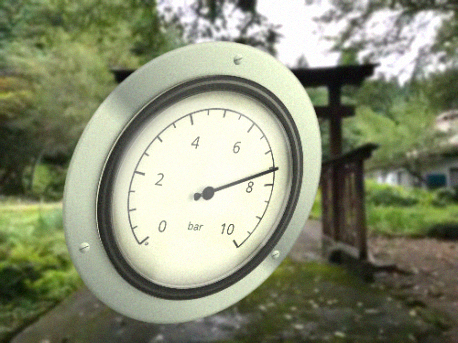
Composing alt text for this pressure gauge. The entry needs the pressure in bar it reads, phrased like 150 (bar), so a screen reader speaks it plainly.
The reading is 7.5 (bar)
